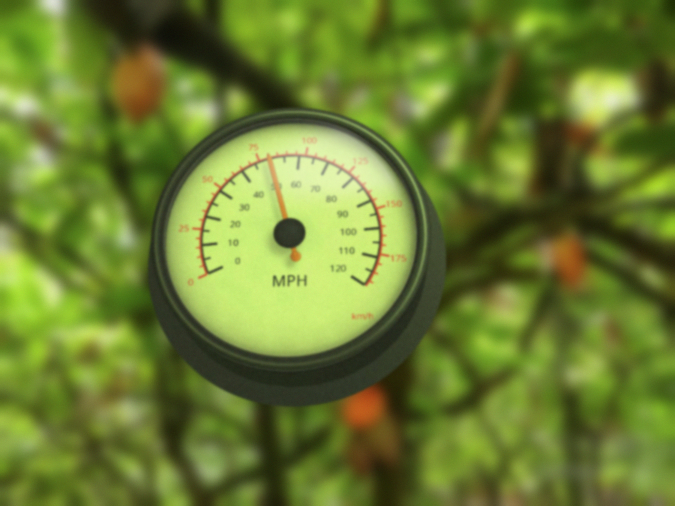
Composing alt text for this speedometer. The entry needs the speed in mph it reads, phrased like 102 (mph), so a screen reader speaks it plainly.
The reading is 50 (mph)
